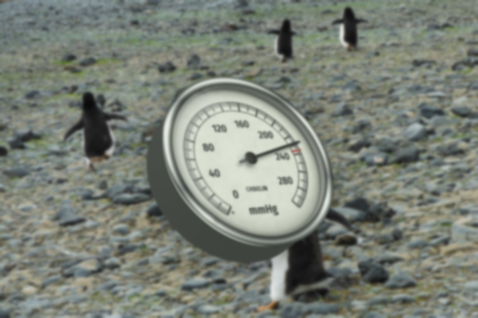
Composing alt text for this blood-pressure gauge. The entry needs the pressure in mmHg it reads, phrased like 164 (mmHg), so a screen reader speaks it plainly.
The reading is 230 (mmHg)
